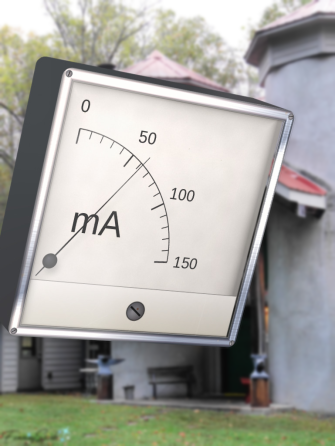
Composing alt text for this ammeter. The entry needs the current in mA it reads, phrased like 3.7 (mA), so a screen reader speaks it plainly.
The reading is 60 (mA)
